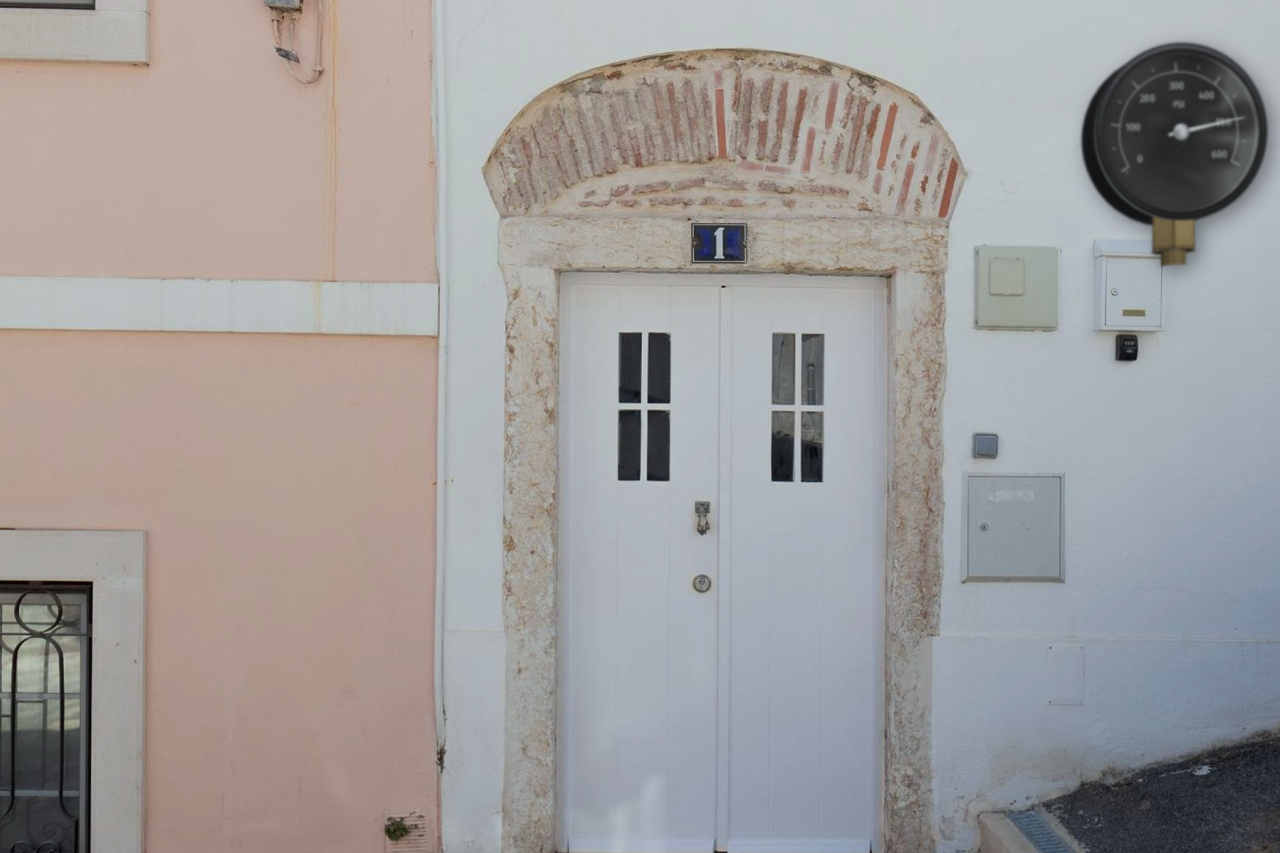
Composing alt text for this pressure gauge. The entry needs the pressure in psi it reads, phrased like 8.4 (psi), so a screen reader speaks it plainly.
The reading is 500 (psi)
